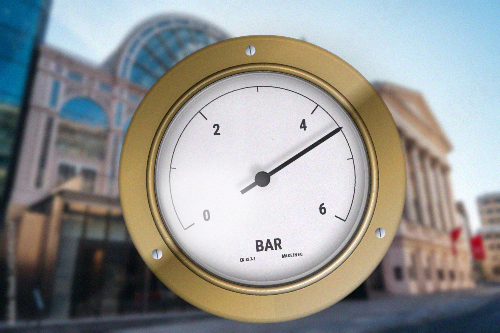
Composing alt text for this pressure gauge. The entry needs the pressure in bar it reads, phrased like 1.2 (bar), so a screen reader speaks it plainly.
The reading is 4.5 (bar)
